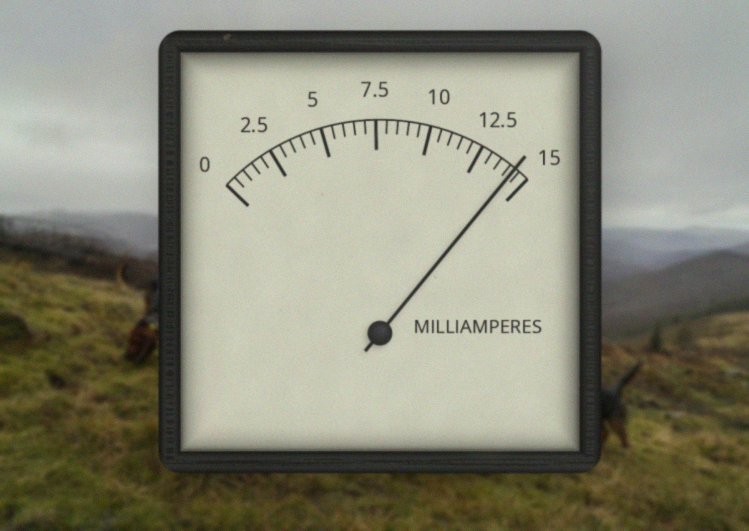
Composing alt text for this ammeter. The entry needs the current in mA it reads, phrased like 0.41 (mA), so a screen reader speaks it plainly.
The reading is 14.25 (mA)
